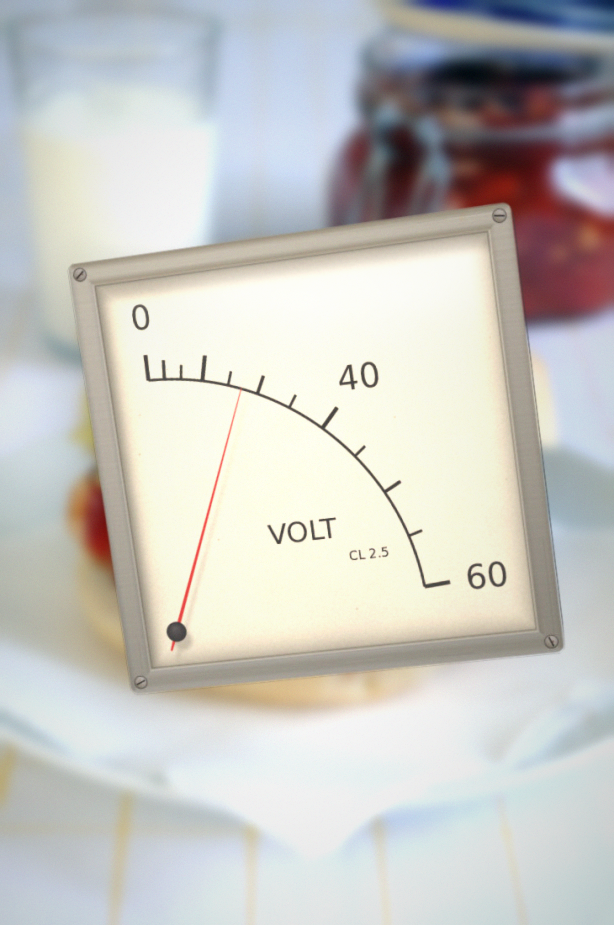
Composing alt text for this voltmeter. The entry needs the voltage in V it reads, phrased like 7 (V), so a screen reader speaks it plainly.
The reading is 27.5 (V)
